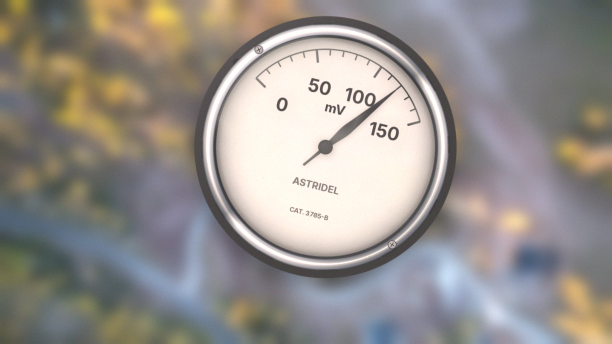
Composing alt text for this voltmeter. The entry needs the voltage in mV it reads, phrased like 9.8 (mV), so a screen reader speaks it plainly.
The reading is 120 (mV)
